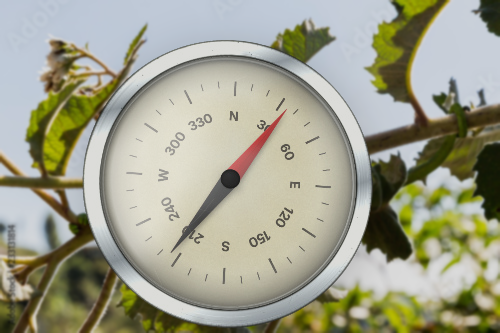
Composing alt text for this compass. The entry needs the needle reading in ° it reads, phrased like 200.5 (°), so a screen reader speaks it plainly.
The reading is 35 (°)
